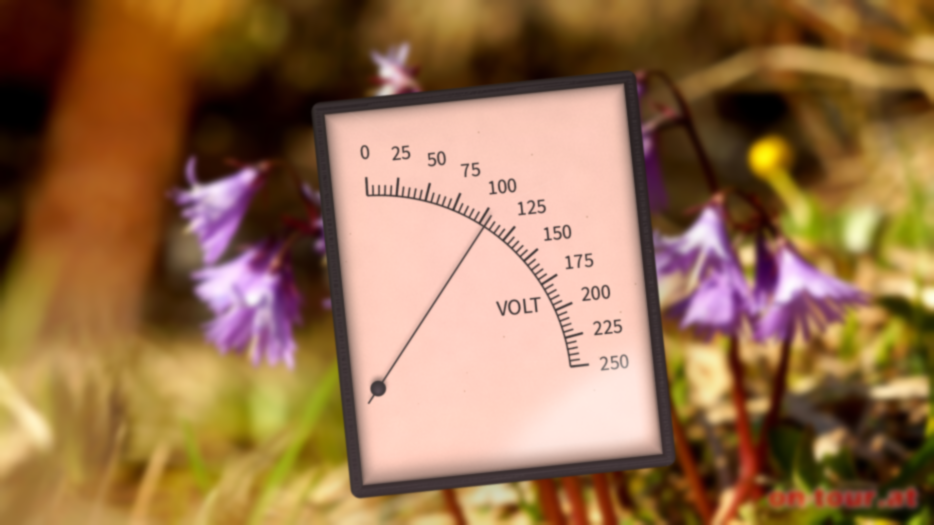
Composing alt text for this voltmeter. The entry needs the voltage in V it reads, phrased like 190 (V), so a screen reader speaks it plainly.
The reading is 105 (V)
